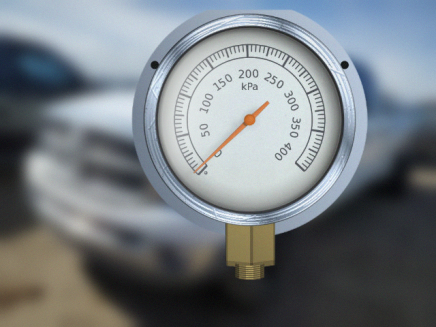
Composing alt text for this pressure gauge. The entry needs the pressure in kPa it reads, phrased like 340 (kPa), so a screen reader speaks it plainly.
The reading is 5 (kPa)
